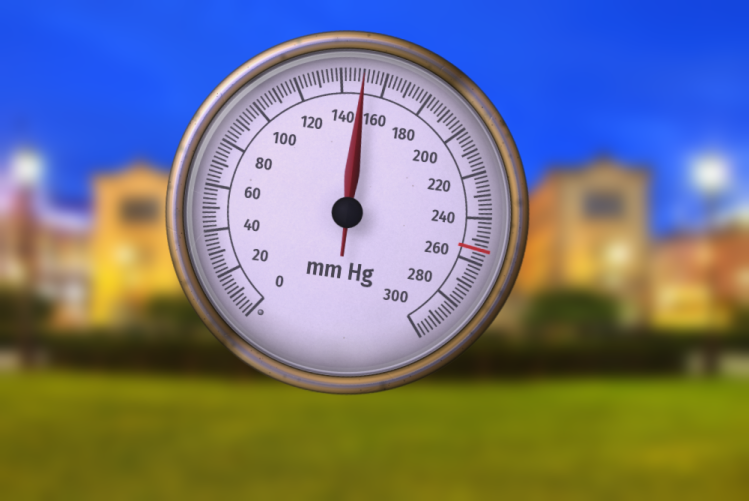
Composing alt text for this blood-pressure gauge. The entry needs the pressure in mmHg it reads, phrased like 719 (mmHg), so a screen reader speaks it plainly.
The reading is 150 (mmHg)
